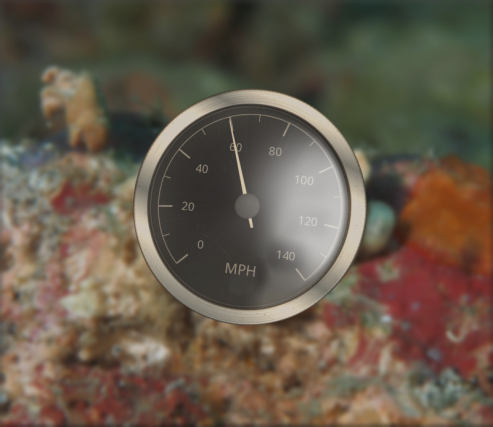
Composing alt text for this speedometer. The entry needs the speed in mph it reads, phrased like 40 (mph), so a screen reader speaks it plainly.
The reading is 60 (mph)
